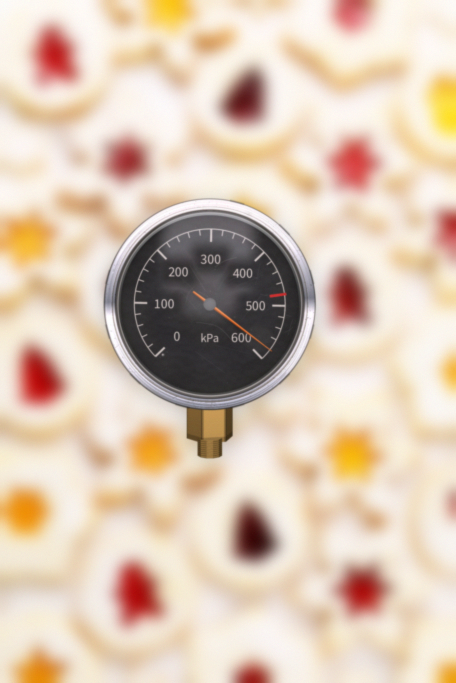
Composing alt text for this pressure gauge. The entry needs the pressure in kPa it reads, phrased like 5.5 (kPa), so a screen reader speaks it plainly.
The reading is 580 (kPa)
